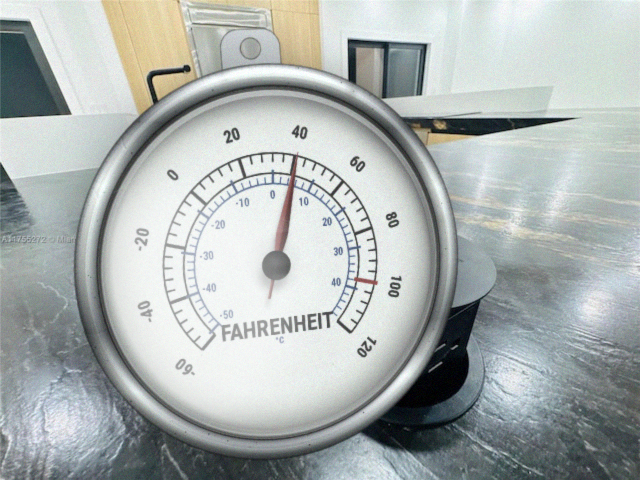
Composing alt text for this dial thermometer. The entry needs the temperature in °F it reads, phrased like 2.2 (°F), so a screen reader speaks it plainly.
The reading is 40 (°F)
